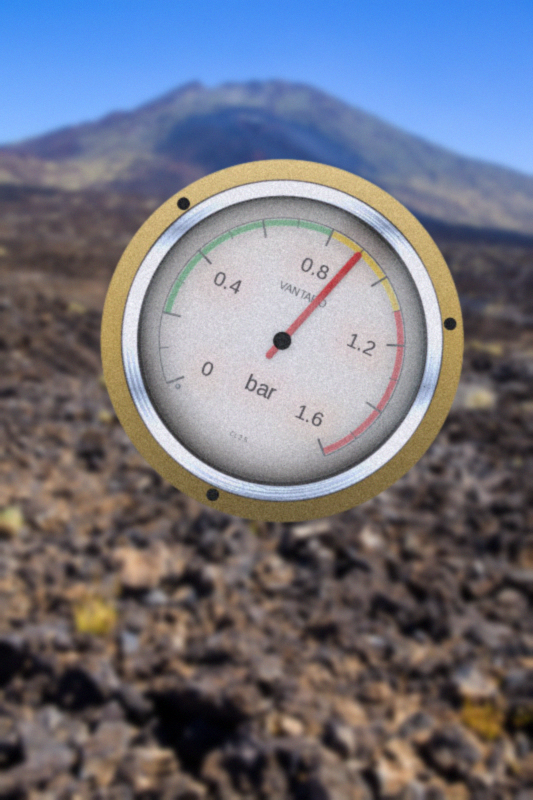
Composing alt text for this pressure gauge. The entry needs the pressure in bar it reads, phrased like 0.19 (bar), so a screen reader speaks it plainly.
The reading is 0.9 (bar)
